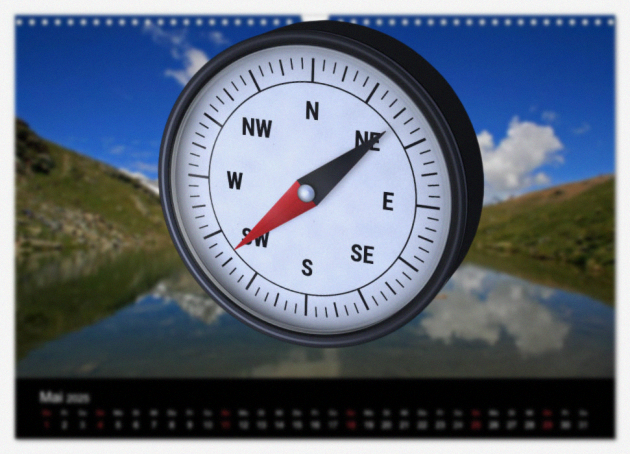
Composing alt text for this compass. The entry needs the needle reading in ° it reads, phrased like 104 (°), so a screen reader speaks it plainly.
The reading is 227.5 (°)
